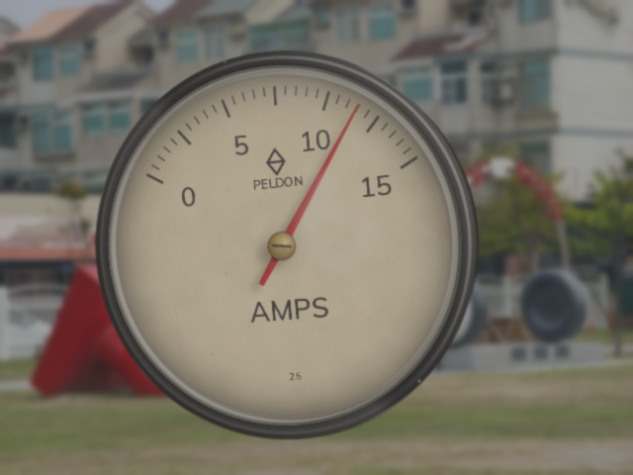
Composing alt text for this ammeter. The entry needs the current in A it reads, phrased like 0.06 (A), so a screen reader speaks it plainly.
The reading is 11.5 (A)
